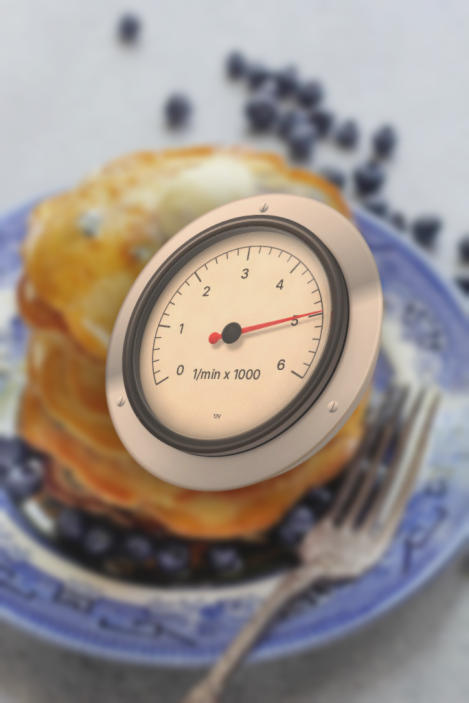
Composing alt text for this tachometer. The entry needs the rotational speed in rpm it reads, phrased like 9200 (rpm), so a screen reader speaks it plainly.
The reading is 5000 (rpm)
